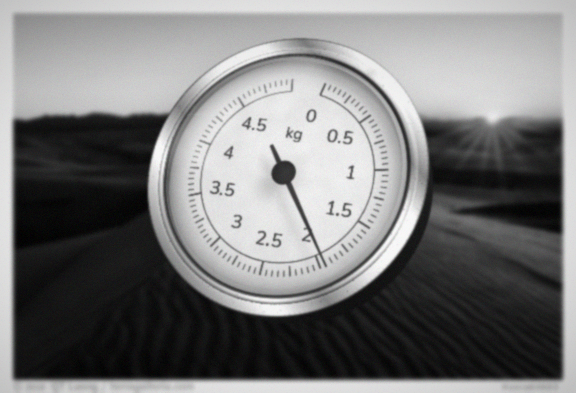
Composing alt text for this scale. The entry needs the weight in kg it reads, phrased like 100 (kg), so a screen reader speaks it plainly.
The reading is 1.95 (kg)
